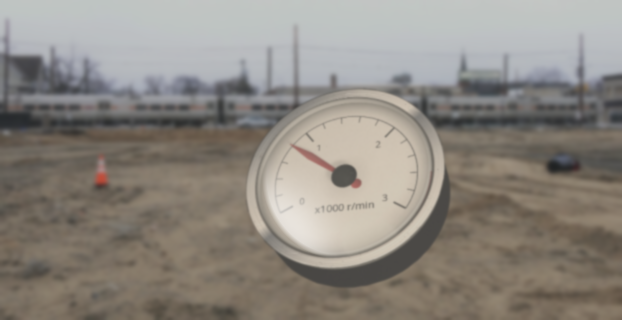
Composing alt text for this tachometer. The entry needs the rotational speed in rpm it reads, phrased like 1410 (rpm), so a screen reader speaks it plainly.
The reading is 800 (rpm)
